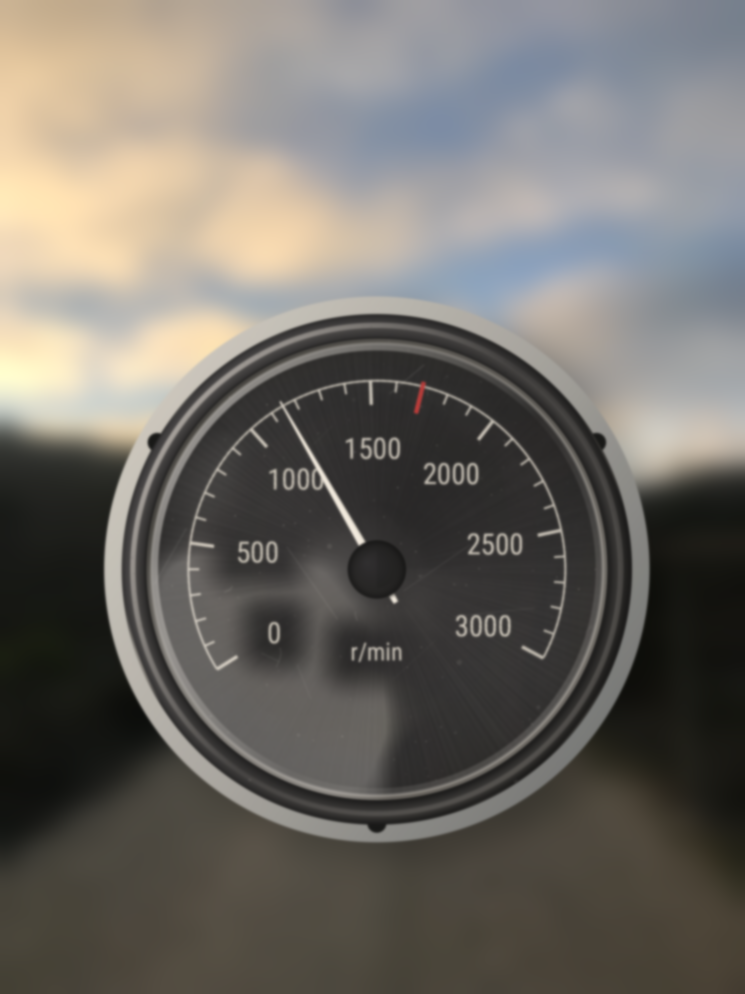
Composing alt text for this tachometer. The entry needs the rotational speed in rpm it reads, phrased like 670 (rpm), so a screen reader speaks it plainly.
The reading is 1150 (rpm)
